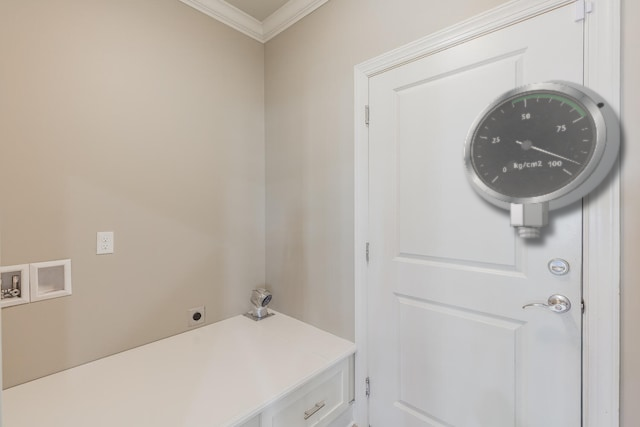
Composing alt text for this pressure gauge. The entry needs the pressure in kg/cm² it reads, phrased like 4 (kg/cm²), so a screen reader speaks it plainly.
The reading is 95 (kg/cm²)
